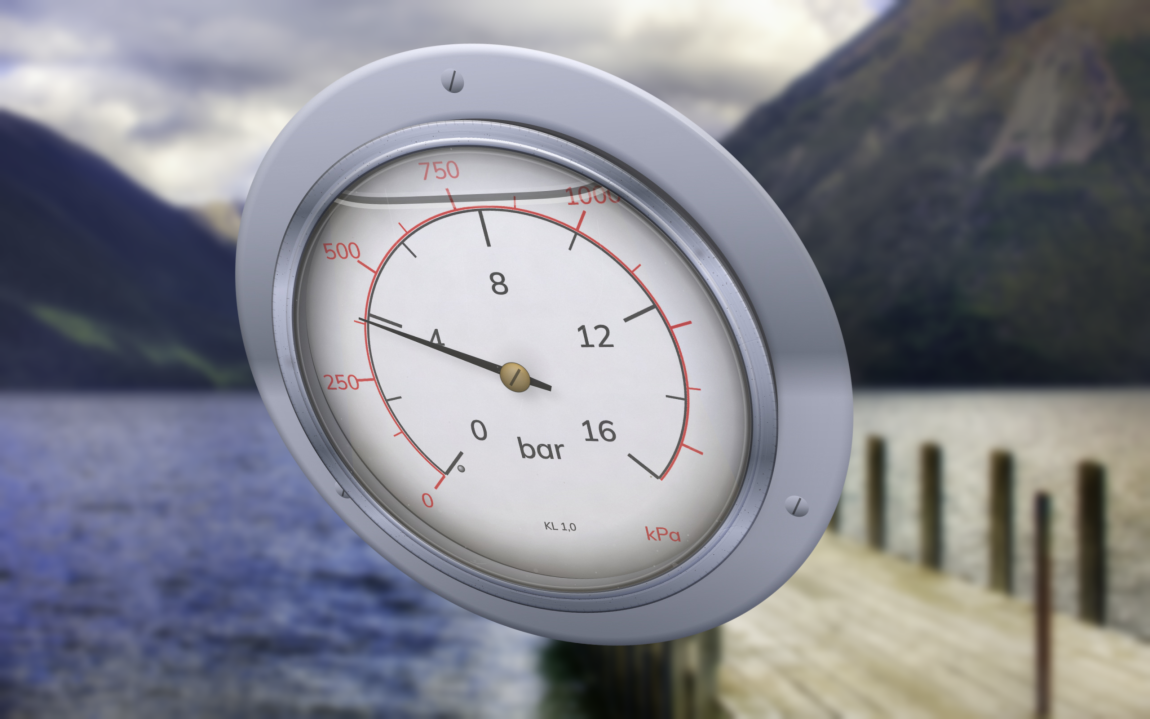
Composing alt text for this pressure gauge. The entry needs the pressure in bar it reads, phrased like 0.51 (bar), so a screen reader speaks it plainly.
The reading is 4 (bar)
